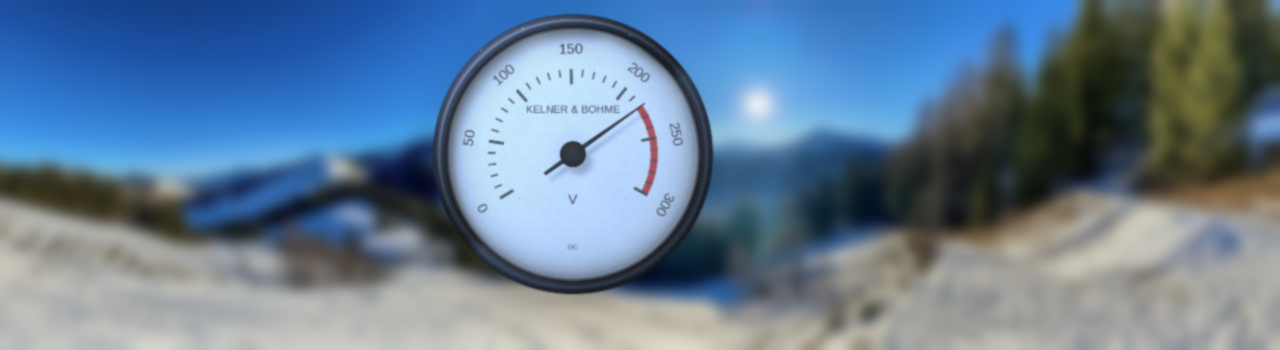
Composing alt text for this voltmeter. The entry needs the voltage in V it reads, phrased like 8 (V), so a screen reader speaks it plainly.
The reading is 220 (V)
